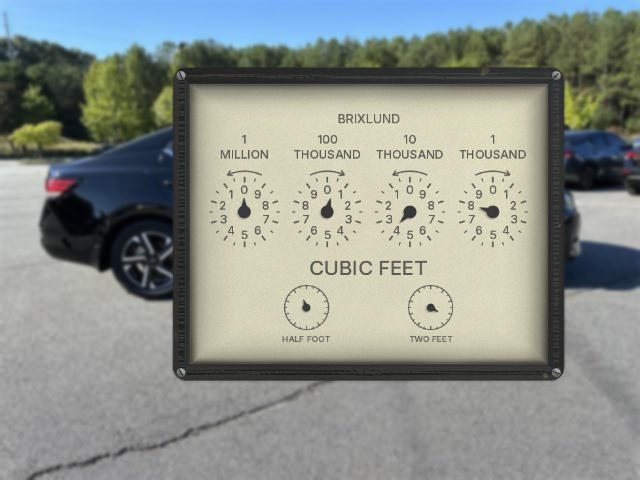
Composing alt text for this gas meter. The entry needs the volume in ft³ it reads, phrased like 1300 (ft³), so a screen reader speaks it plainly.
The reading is 3800 (ft³)
